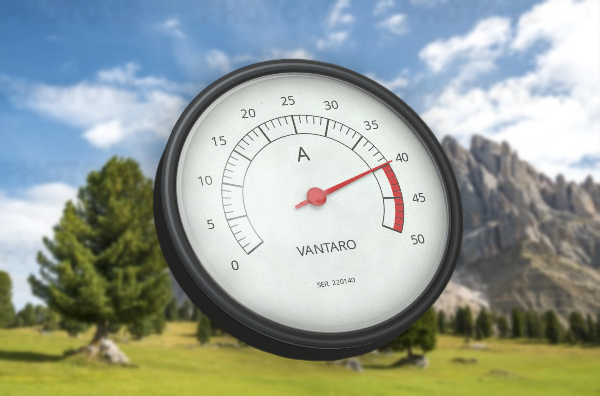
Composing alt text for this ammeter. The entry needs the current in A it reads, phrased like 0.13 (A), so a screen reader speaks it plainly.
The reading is 40 (A)
